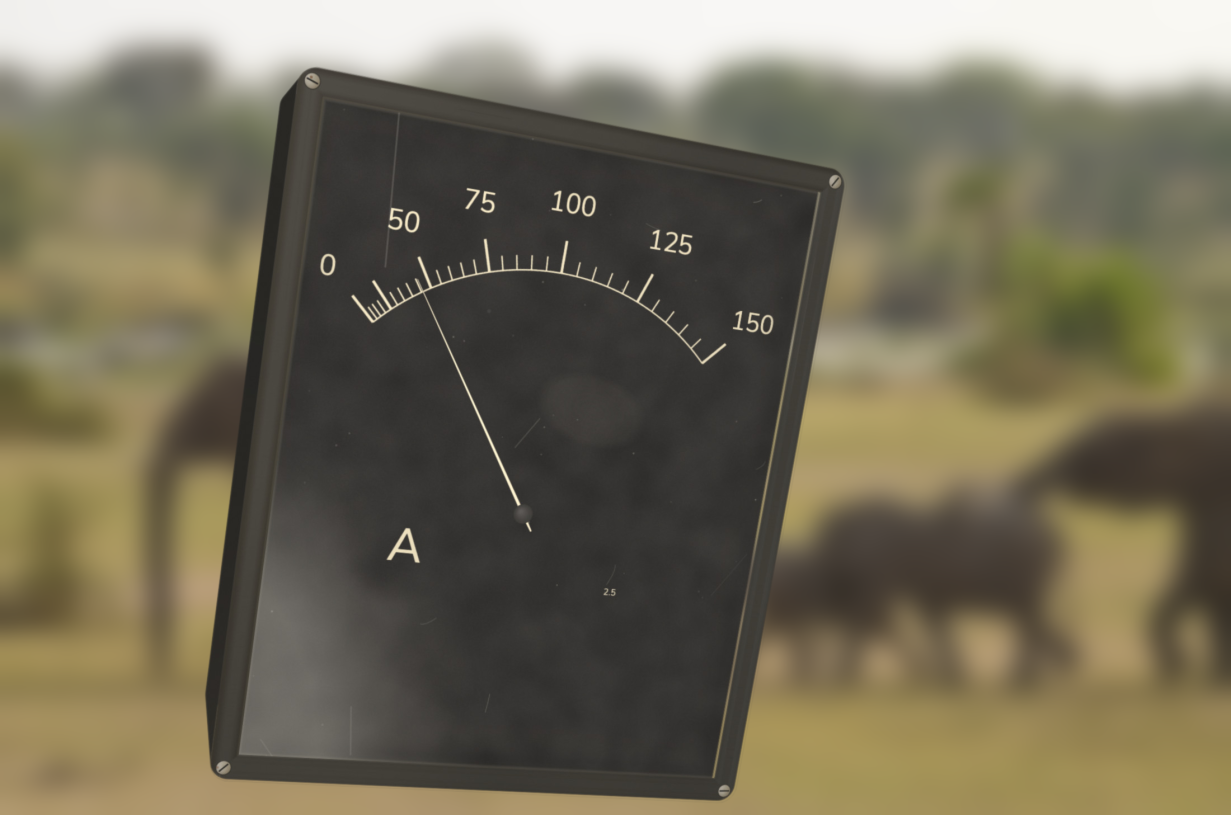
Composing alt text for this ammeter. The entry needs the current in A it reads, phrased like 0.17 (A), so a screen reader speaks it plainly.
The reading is 45 (A)
